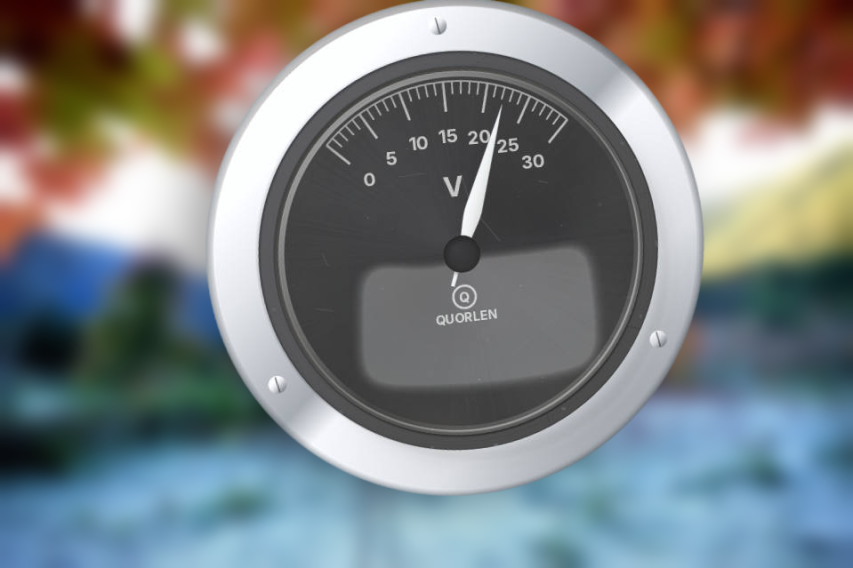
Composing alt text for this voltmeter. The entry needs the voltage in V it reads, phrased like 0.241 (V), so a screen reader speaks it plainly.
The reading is 22 (V)
